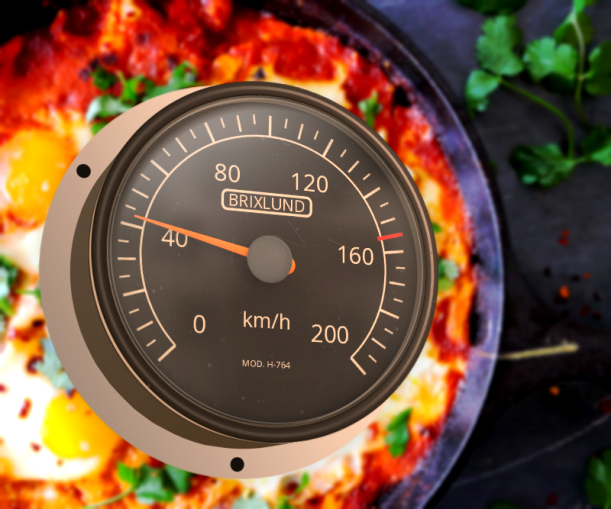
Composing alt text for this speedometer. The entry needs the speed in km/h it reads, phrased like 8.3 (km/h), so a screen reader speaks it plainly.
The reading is 42.5 (km/h)
